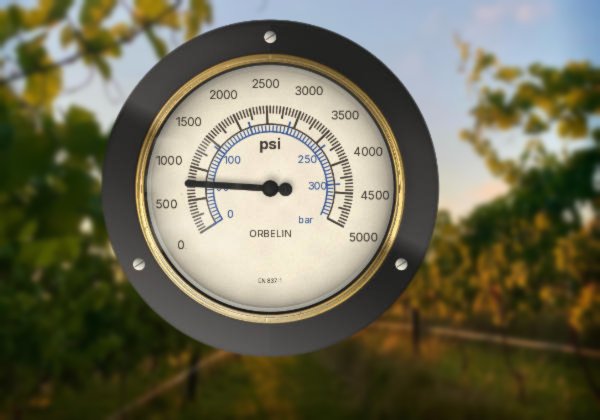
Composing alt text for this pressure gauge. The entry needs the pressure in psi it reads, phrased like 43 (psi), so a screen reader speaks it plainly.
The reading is 750 (psi)
